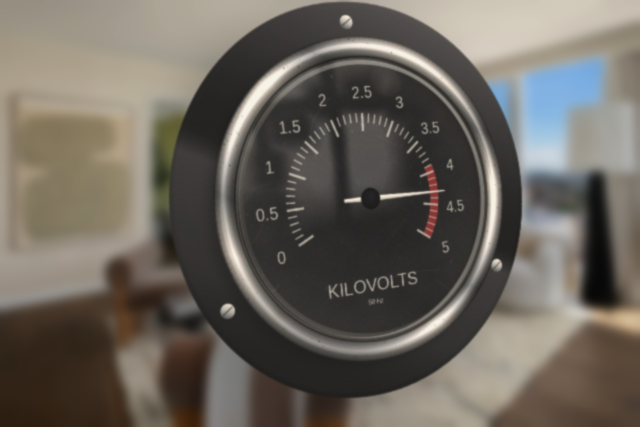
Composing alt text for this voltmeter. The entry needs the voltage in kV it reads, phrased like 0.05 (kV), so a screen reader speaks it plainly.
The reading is 4.3 (kV)
